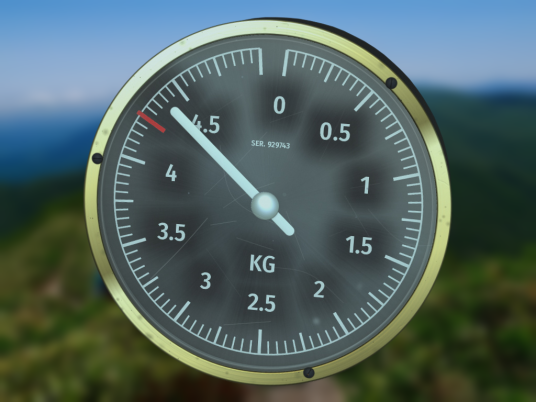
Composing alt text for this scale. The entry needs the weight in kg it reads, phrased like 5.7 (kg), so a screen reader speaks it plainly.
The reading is 4.4 (kg)
